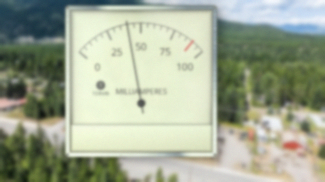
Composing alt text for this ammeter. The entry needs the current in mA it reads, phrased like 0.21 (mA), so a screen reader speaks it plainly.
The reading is 40 (mA)
